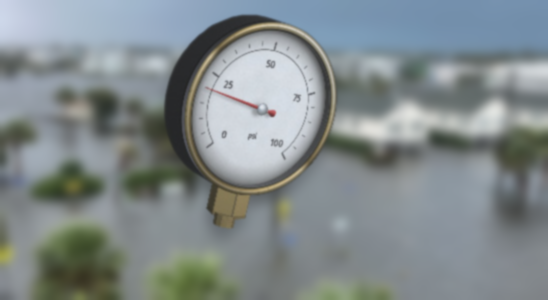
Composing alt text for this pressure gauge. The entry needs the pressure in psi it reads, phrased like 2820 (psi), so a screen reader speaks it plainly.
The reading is 20 (psi)
